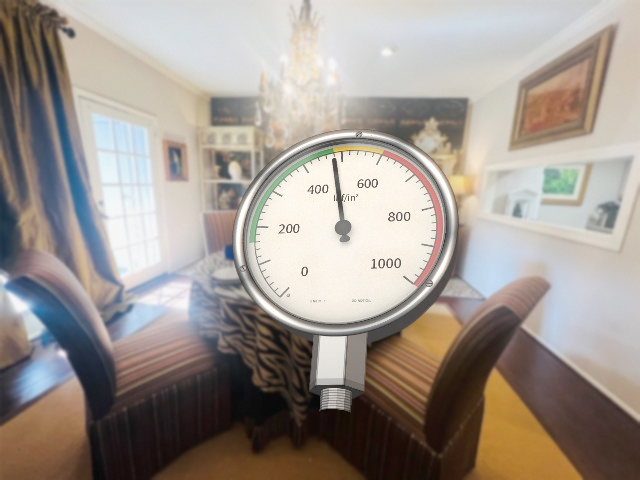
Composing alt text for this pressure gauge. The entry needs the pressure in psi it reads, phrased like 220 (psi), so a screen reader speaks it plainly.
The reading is 480 (psi)
